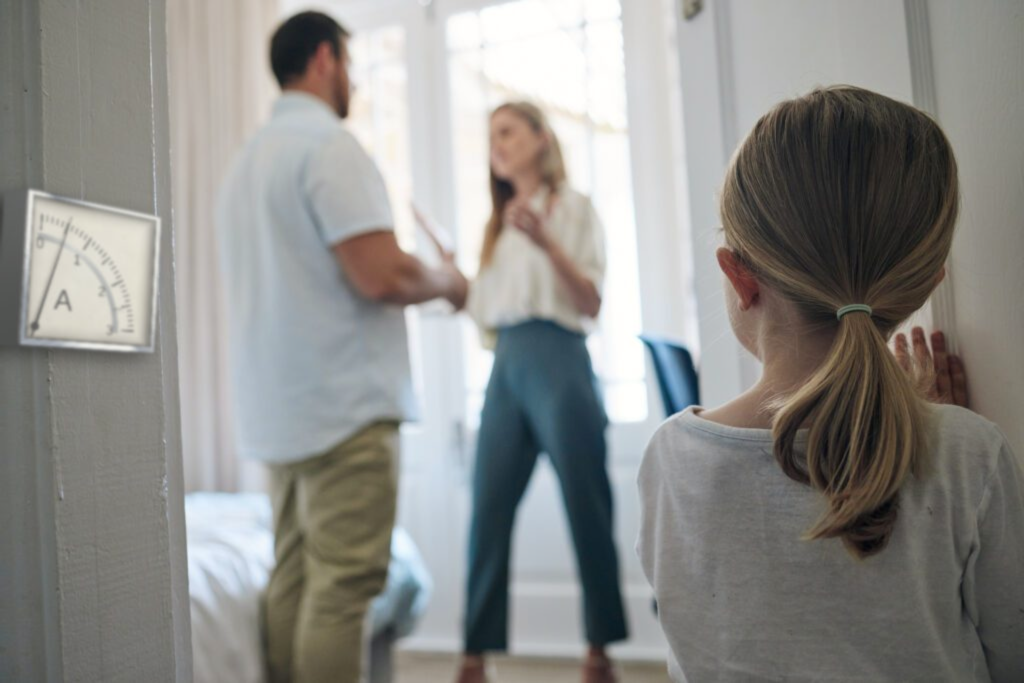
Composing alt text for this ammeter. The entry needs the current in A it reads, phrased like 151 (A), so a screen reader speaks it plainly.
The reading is 0.5 (A)
